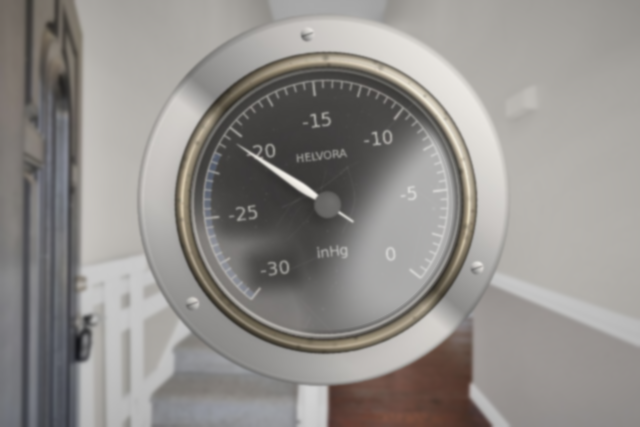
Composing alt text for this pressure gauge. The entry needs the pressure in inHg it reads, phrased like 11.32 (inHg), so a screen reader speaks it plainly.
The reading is -20.5 (inHg)
